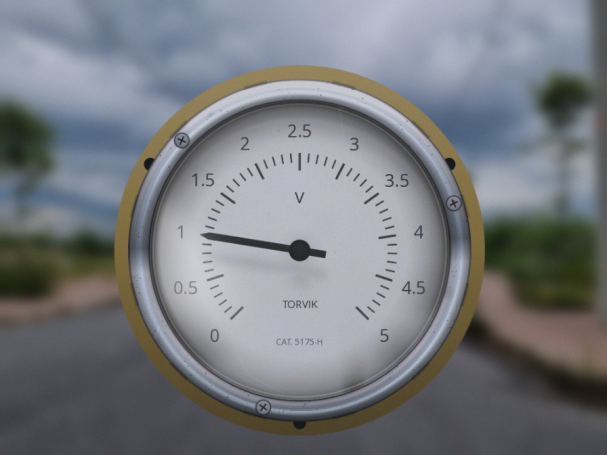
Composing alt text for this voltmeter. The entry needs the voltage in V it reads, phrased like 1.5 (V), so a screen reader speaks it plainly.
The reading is 1 (V)
